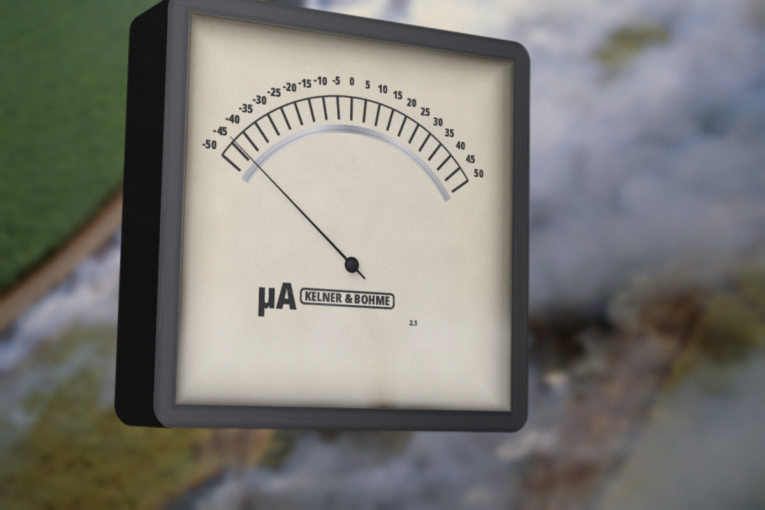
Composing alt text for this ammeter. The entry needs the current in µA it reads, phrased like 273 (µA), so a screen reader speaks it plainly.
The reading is -45 (µA)
